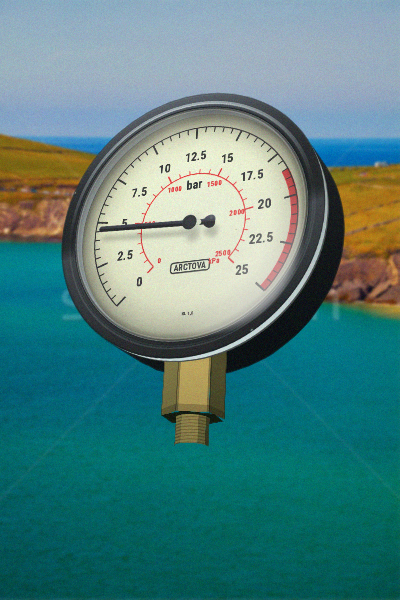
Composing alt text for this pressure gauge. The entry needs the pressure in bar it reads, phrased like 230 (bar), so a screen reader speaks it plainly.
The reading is 4.5 (bar)
